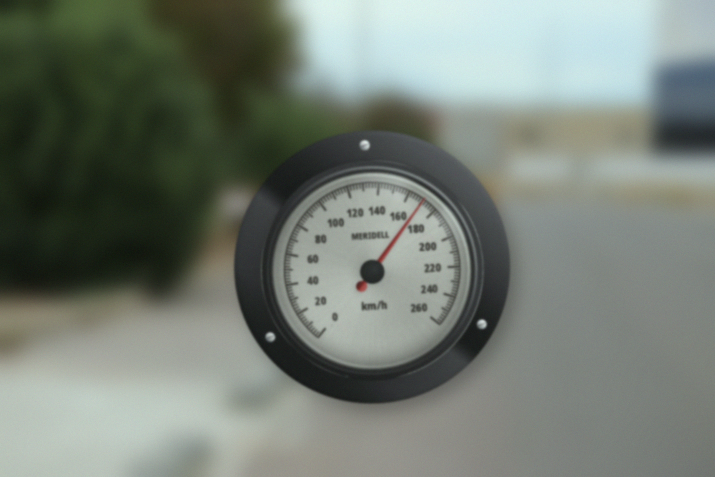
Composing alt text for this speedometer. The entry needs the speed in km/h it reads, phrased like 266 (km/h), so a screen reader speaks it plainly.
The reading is 170 (km/h)
